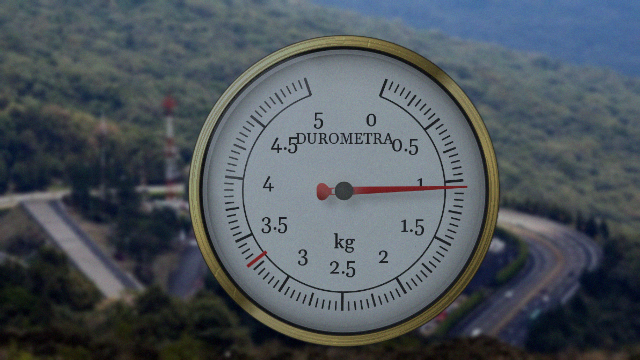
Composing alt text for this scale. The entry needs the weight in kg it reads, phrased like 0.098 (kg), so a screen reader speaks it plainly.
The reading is 1.05 (kg)
